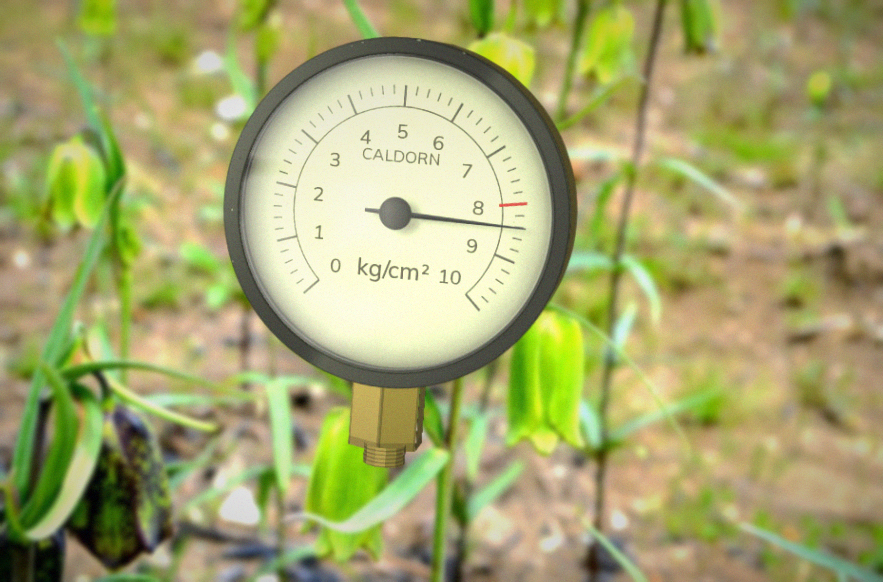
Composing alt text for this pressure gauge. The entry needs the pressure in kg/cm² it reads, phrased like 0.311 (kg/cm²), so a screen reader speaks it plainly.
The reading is 8.4 (kg/cm²)
